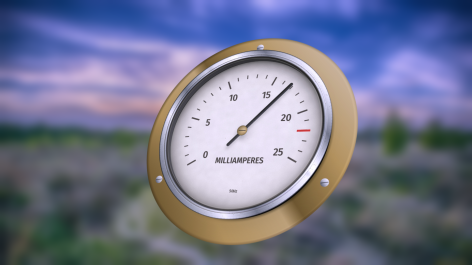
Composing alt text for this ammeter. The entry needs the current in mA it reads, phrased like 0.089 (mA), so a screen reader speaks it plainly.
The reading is 17 (mA)
